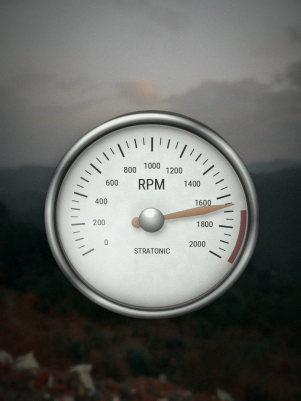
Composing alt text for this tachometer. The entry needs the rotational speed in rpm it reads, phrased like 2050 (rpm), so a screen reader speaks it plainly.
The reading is 1650 (rpm)
